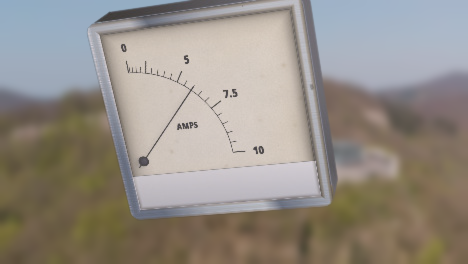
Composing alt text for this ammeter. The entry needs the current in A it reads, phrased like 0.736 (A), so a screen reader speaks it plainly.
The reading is 6 (A)
